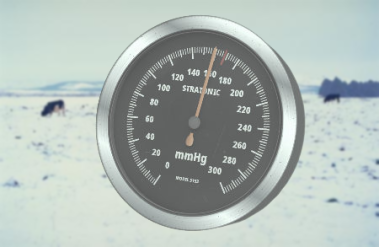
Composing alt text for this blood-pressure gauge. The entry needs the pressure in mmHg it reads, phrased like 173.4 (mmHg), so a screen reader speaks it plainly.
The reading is 160 (mmHg)
